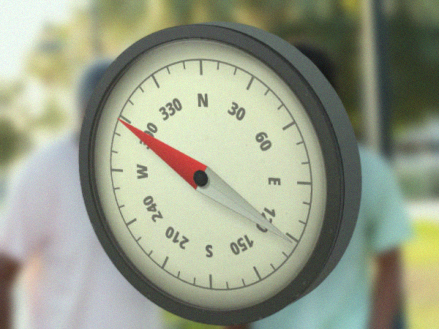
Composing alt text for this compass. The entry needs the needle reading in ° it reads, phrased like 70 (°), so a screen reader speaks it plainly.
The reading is 300 (°)
